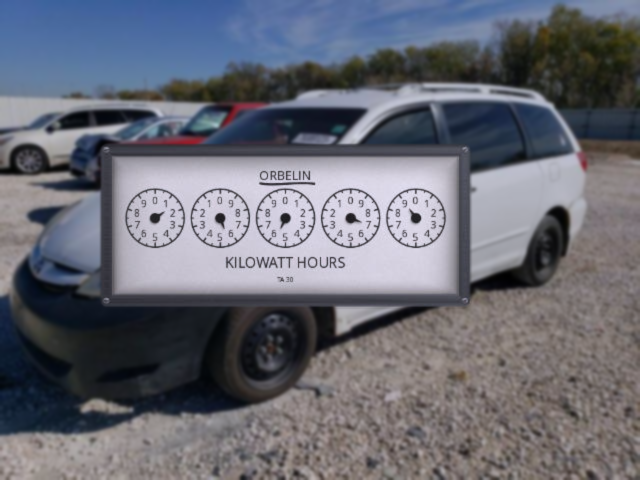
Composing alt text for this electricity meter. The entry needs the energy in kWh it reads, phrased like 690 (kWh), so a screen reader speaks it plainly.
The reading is 15569 (kWh)
